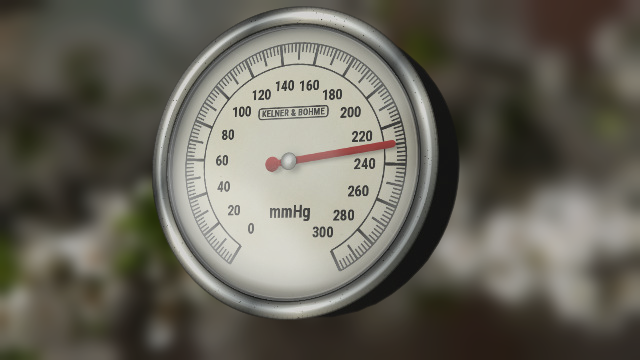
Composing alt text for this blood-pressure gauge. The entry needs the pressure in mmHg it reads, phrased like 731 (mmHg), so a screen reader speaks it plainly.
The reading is 230 (mmHg)
